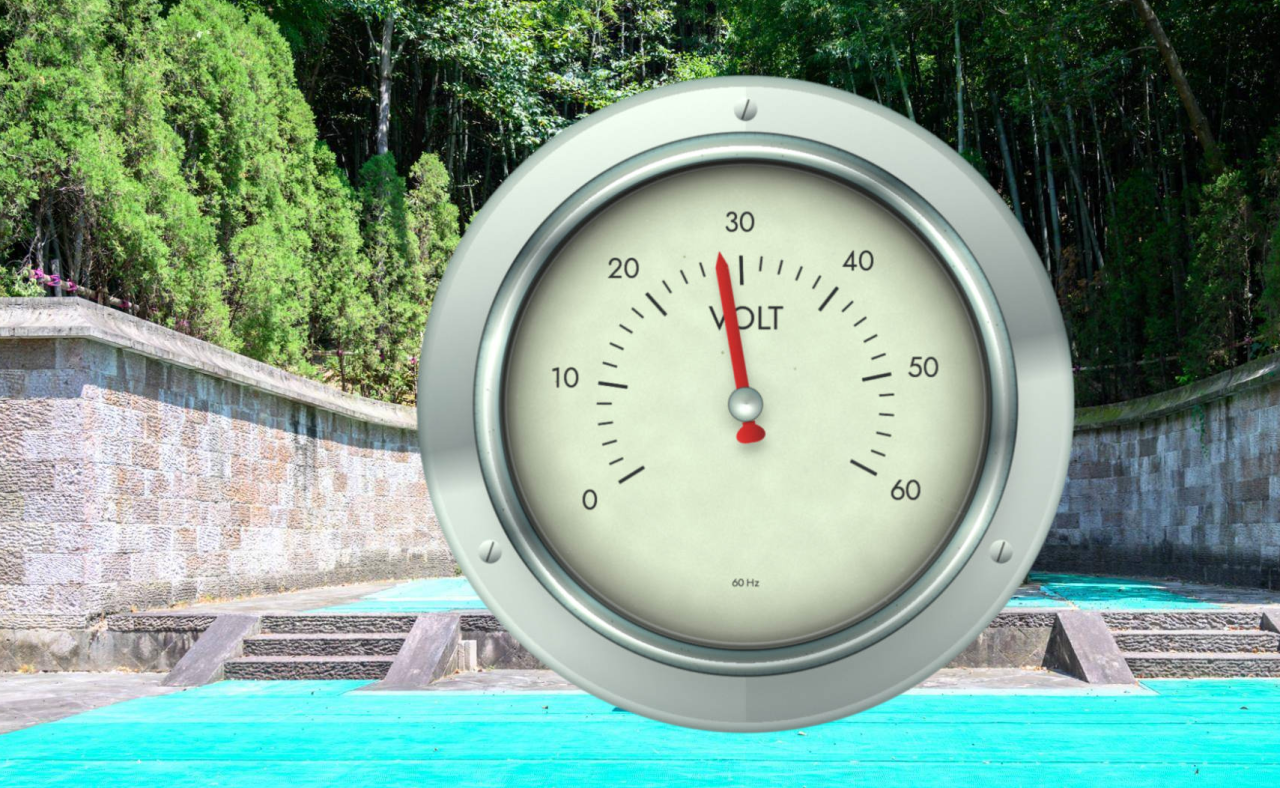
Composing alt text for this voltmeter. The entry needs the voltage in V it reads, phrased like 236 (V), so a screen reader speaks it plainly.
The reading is 28 (V)
